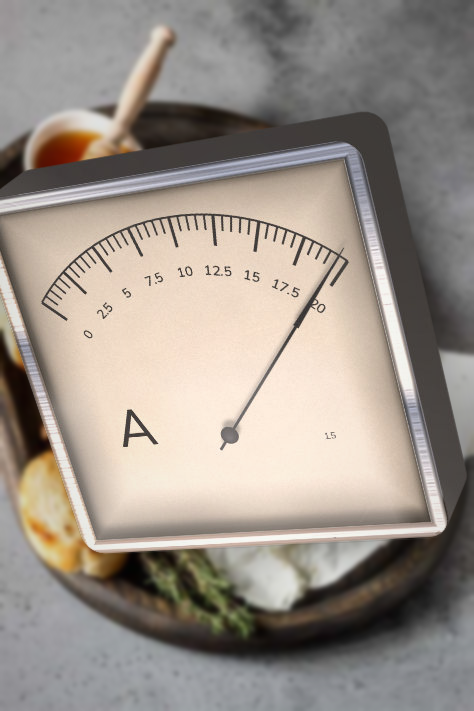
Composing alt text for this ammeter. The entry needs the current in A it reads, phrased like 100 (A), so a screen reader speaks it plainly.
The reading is 19.5 (A)
